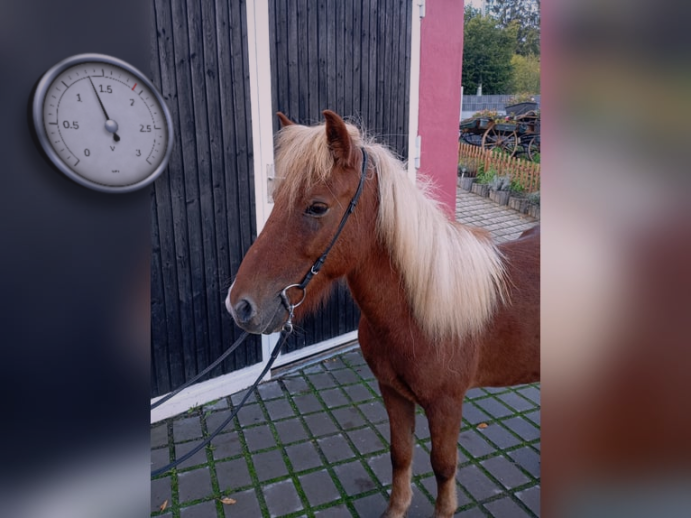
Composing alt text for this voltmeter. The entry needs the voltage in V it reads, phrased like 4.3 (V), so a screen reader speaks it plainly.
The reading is 1.3 (V)
